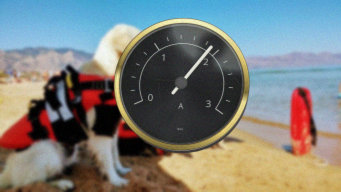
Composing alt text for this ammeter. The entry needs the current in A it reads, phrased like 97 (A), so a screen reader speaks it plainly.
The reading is 1.9 (A)
